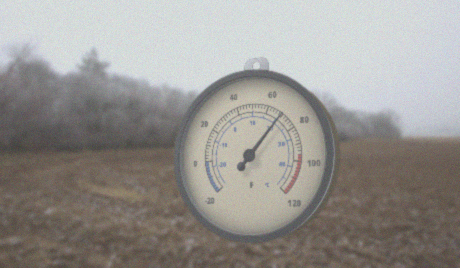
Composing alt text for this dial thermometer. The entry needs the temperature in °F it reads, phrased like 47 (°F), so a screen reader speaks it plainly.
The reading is 70 (°F)
